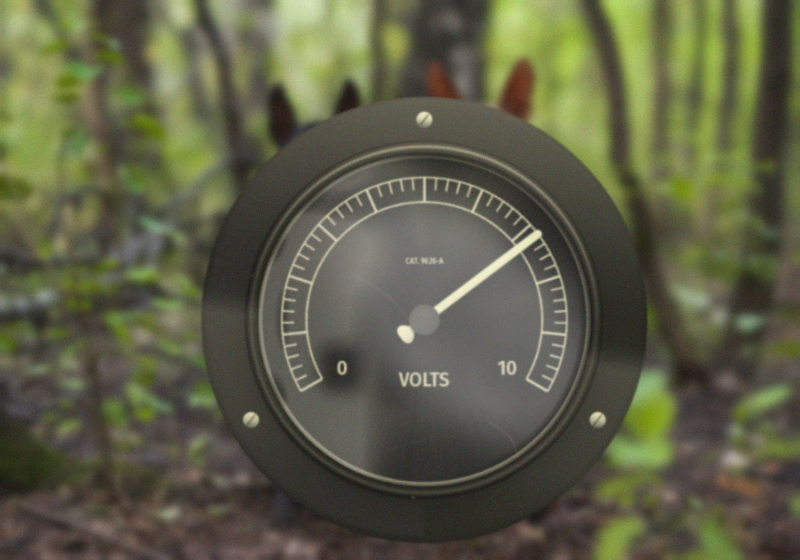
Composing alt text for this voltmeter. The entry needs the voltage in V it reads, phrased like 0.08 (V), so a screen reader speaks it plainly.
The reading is 7.2 (V)
